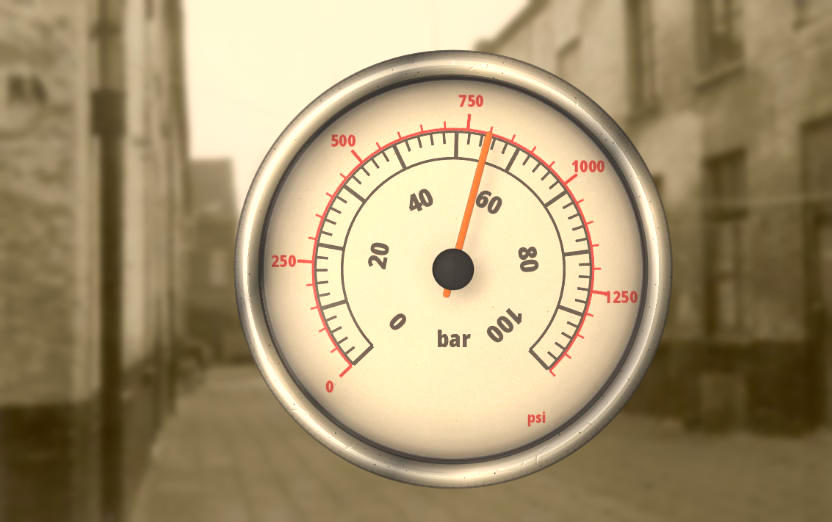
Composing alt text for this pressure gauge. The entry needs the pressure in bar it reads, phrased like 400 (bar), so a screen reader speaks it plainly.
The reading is 55 (bar)
